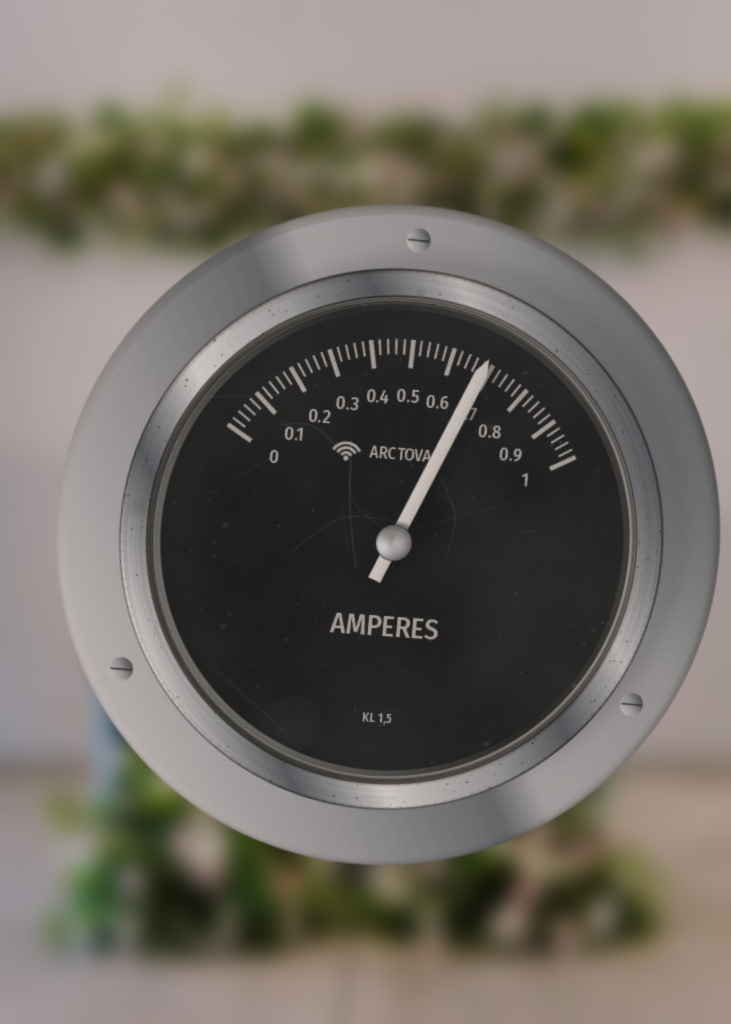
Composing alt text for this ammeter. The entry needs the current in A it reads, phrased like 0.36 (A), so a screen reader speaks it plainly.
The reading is 0.68 (A)
